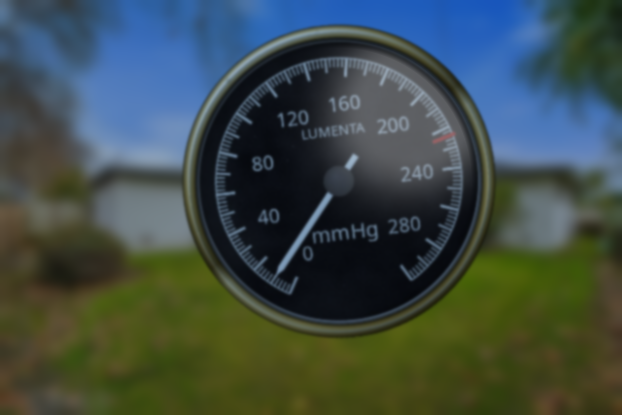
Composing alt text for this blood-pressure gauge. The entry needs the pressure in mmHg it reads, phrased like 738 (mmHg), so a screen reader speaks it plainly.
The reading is 10 (mmHg)
